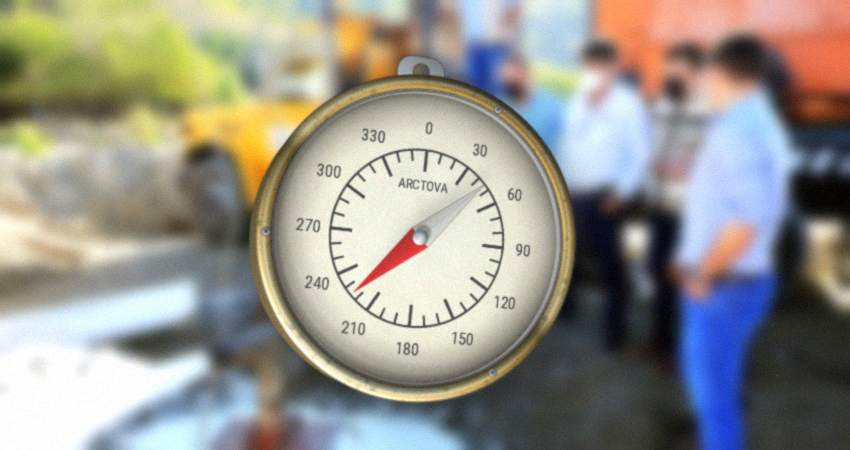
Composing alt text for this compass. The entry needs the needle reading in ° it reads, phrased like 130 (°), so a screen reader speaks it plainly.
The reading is 225 (°)
